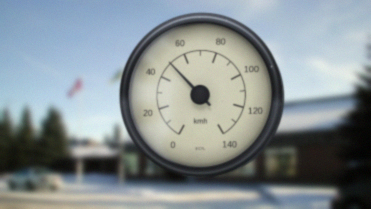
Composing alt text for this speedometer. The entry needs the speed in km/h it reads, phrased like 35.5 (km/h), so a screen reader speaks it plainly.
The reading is 50 (km/h)
